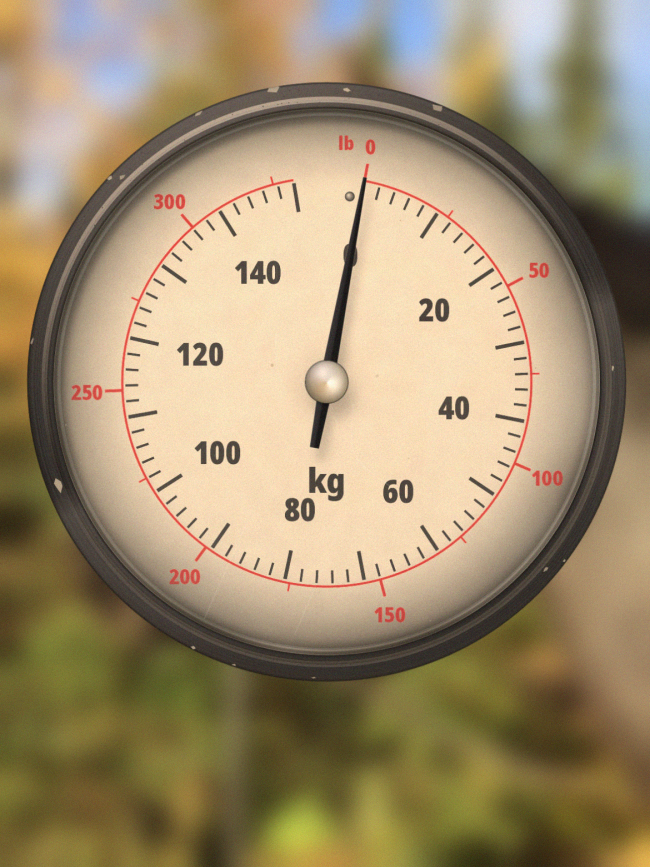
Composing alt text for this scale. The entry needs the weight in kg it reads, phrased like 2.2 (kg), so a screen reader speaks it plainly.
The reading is 0 (kg)
